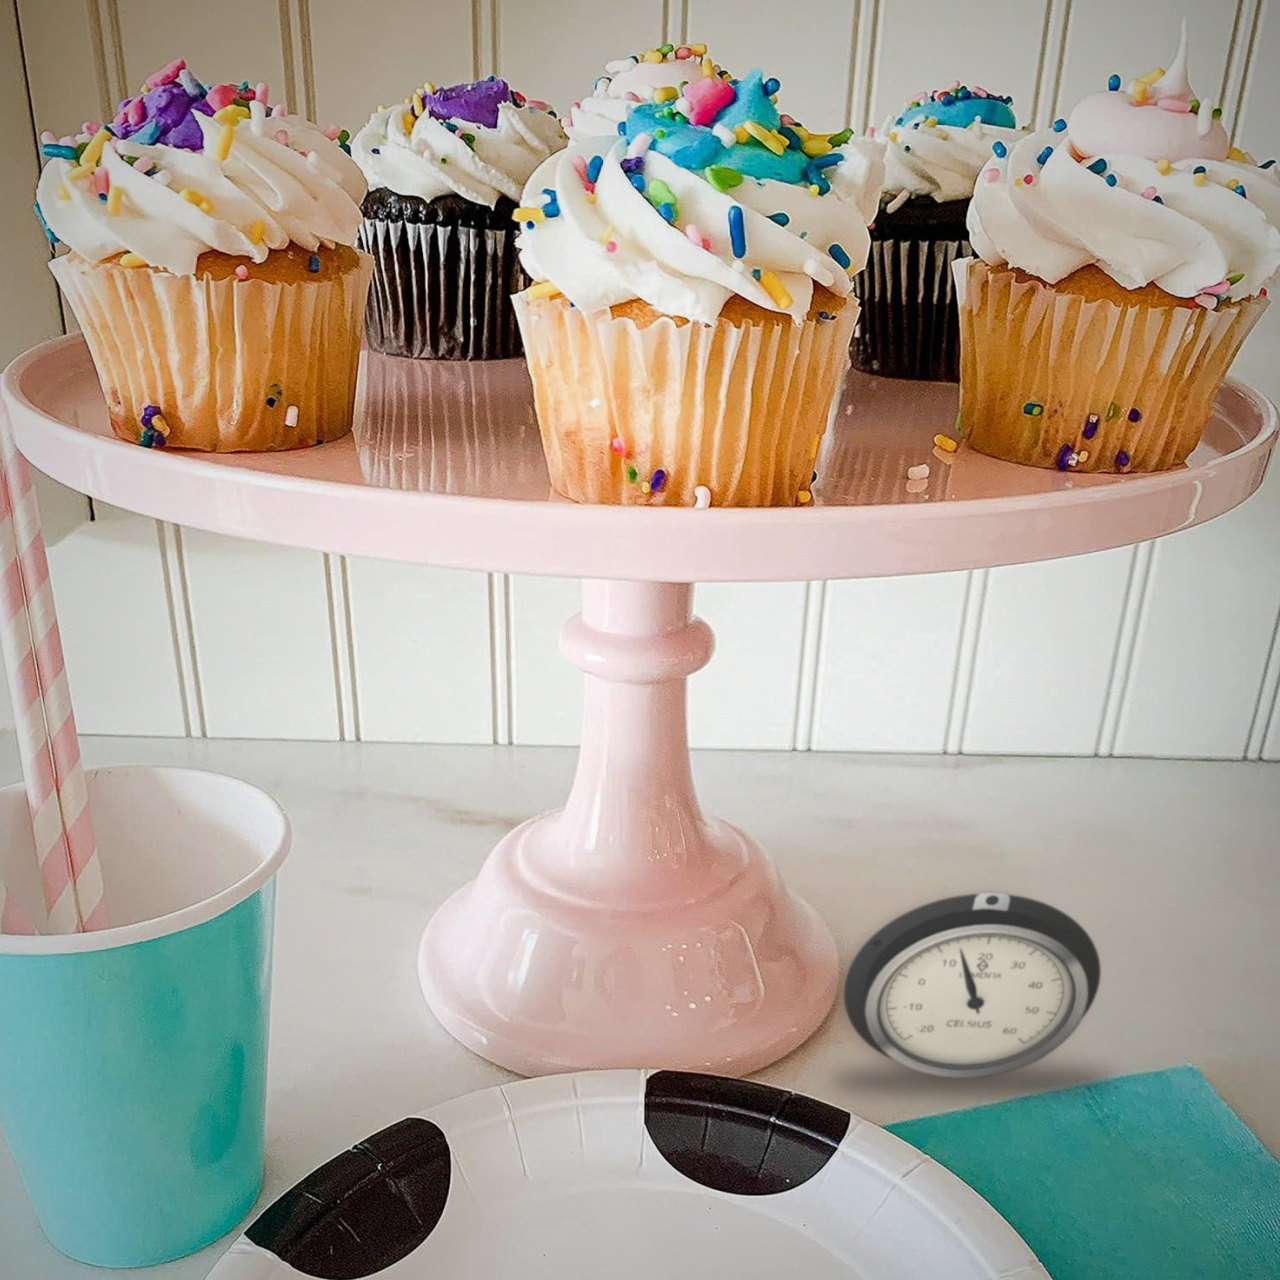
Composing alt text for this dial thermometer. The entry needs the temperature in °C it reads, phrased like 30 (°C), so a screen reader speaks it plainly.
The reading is 14 (°C)
